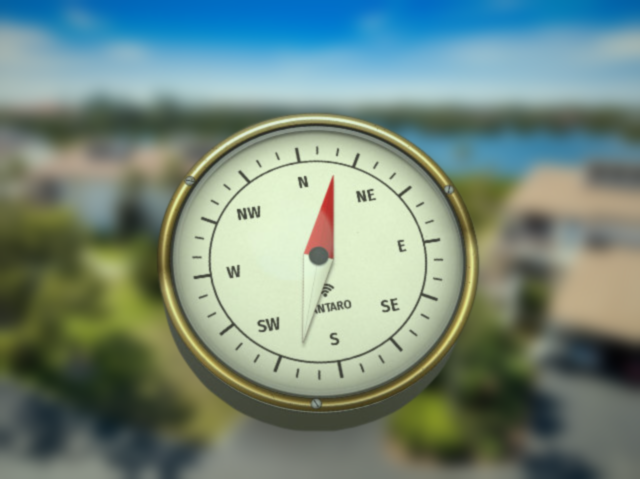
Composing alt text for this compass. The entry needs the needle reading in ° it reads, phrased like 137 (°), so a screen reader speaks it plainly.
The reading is 20 (°)
